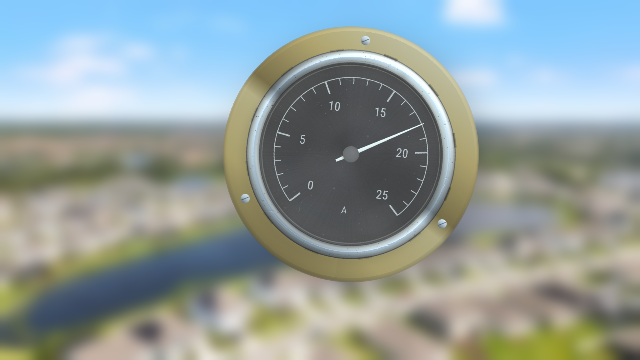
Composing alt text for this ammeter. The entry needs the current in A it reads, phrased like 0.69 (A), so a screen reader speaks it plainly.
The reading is 18 (A)
